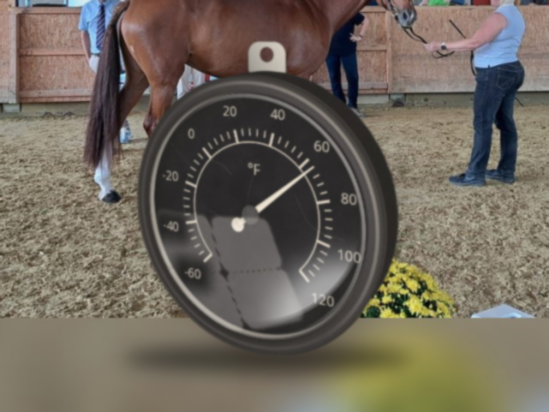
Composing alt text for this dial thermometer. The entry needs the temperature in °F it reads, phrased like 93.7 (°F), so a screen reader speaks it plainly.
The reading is 64 (°F)
